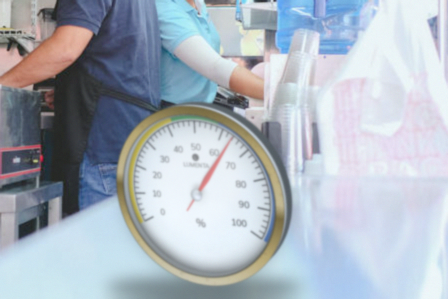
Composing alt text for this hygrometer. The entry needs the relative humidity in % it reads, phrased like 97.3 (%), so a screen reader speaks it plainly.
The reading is 64 (%)
